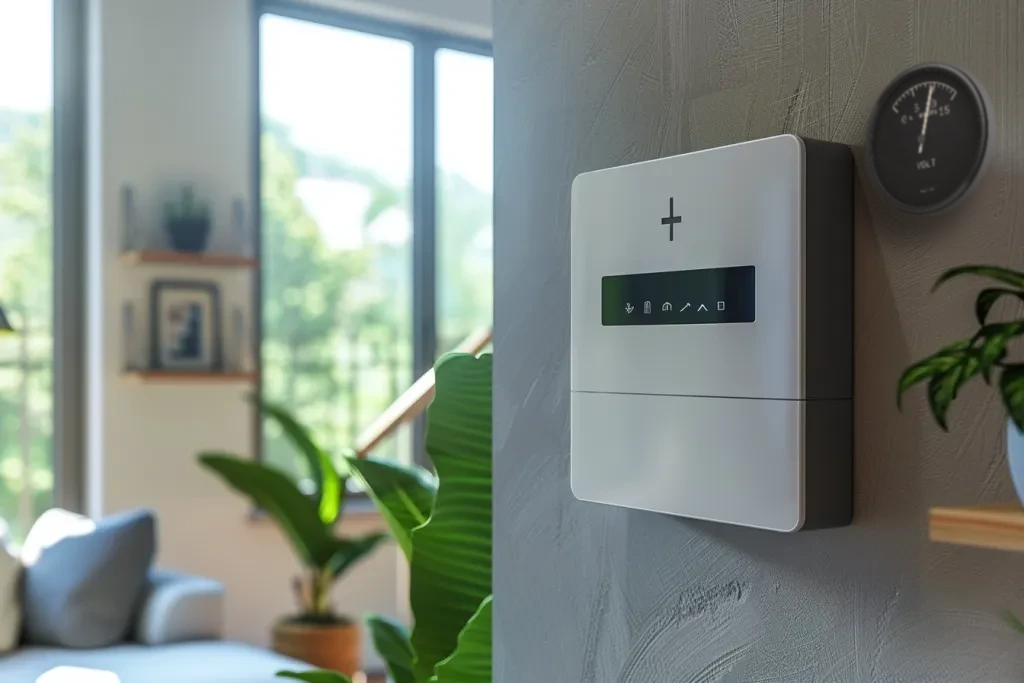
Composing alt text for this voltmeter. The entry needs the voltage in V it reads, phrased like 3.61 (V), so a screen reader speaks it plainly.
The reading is 10 (V)
